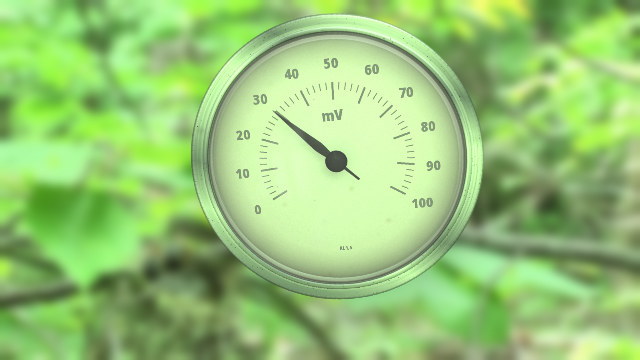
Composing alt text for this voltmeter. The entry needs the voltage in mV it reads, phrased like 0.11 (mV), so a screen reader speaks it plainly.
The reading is 30 (mV)
